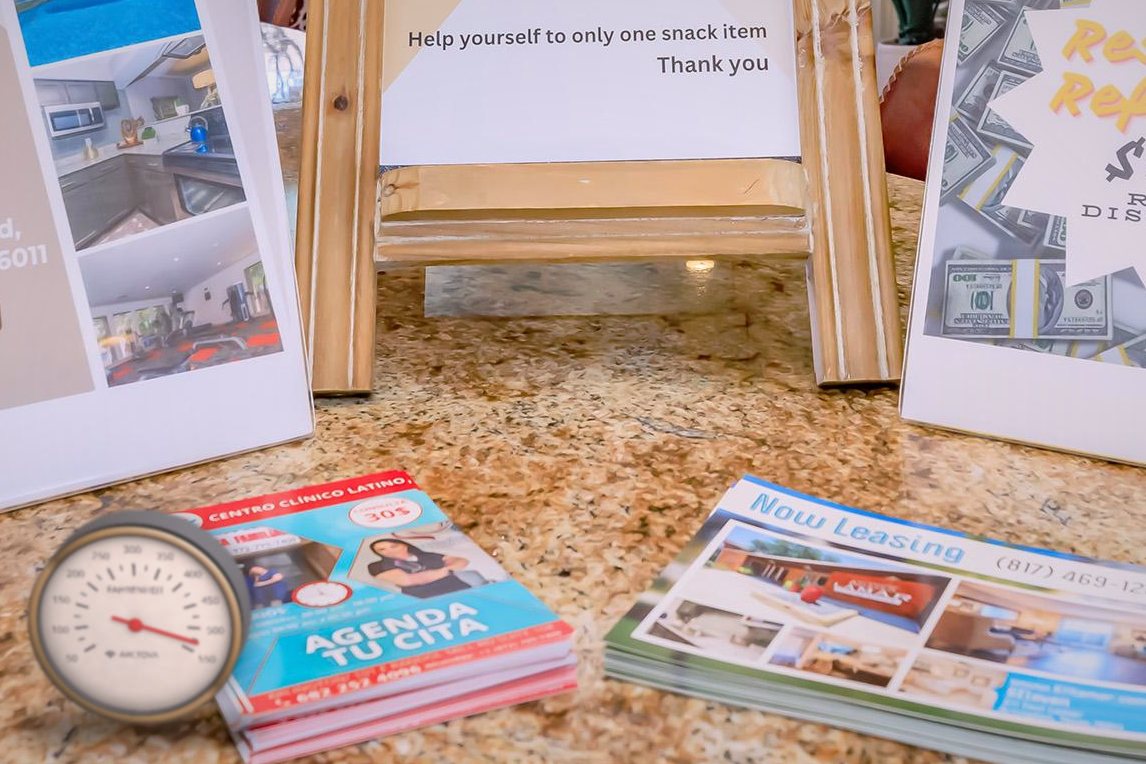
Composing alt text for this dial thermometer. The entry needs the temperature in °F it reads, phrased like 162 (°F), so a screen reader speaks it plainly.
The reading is 525 (°F)
